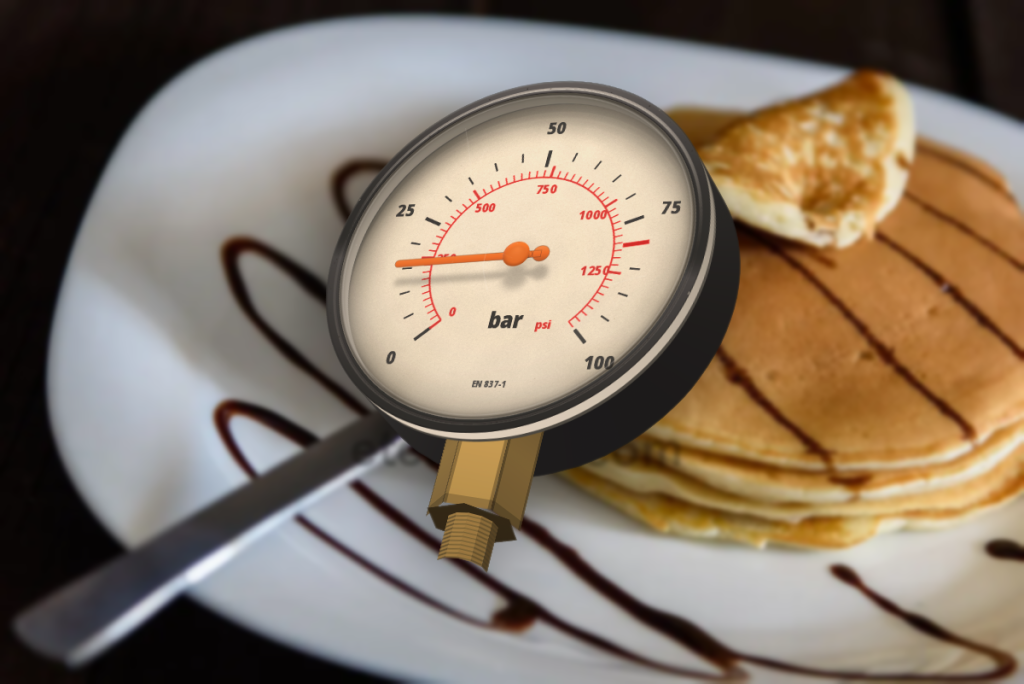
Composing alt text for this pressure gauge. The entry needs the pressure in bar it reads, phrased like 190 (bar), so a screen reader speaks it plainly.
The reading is 15 (bar)
